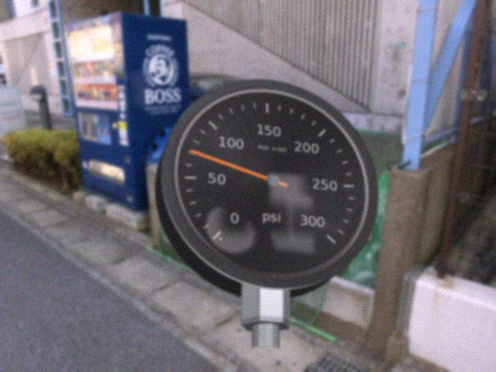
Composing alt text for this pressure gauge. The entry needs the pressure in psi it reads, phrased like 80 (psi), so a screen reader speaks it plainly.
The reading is 70 (psi)
